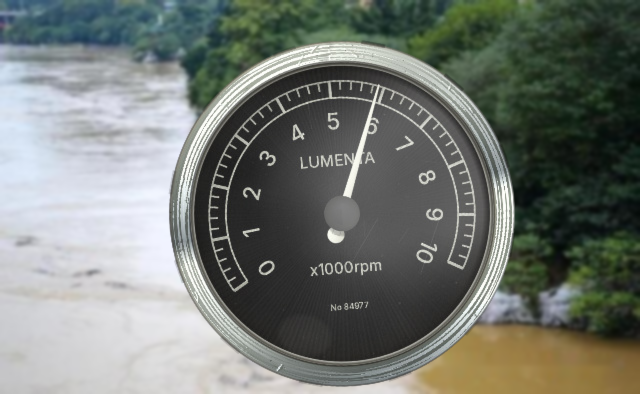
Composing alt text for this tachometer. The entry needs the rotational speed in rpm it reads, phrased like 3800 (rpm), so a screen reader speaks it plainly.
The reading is 5900 (rpm)
